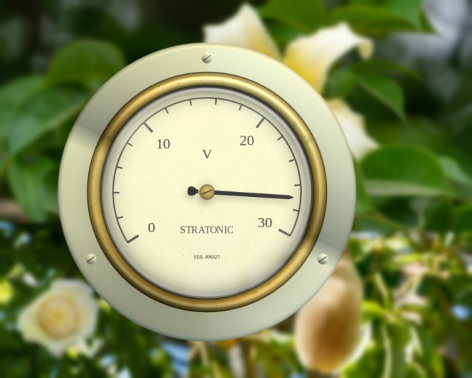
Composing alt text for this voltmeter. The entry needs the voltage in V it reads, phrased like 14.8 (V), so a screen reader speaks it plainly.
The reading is 27 (V)
